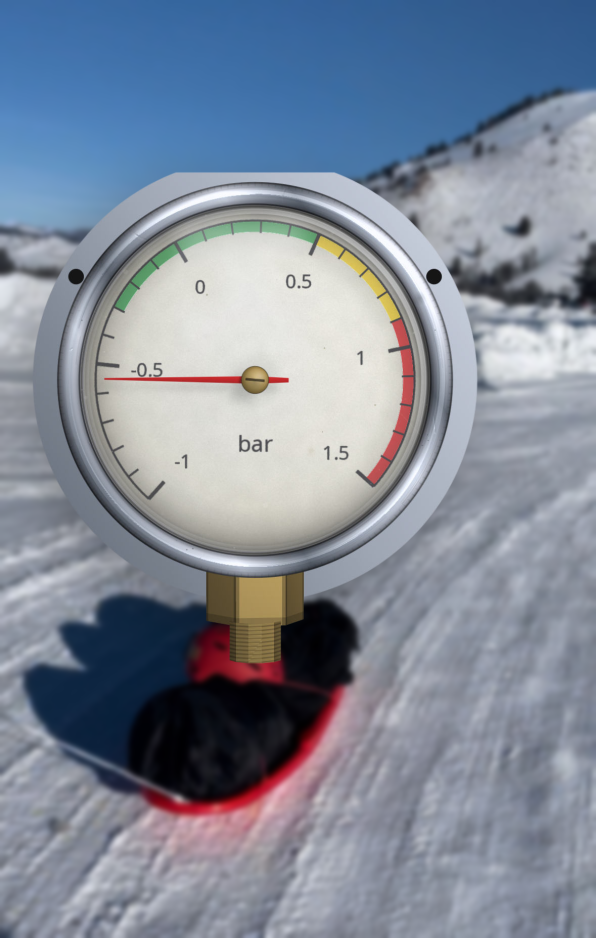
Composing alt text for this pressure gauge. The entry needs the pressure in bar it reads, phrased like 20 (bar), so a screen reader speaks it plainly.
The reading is -0.55 (bar)
